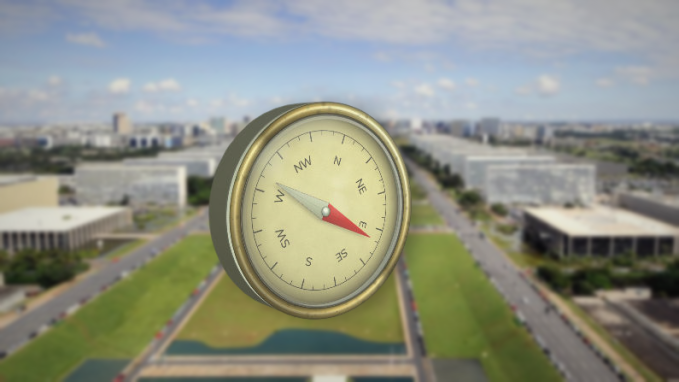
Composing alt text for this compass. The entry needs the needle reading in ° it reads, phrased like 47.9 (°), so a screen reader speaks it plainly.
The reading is 100 (°)
